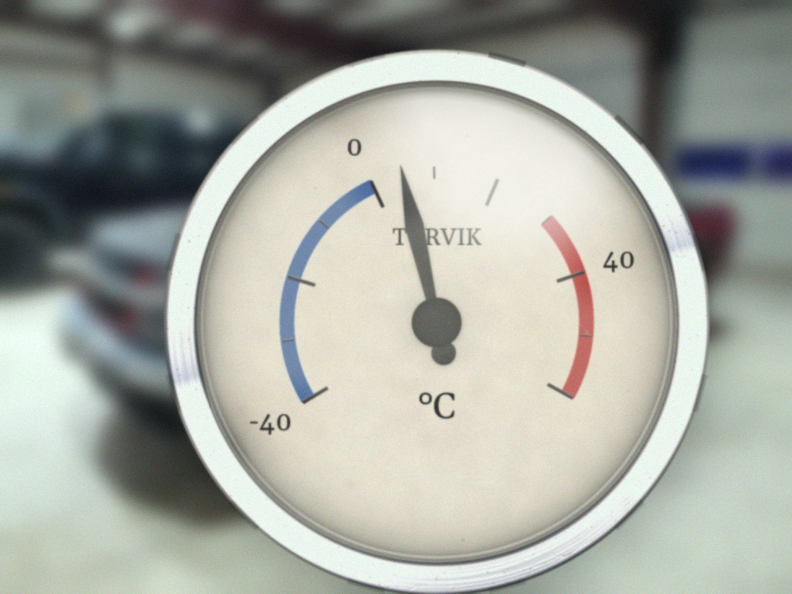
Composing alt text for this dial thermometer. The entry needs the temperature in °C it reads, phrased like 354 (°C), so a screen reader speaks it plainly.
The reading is 5 (°C)
